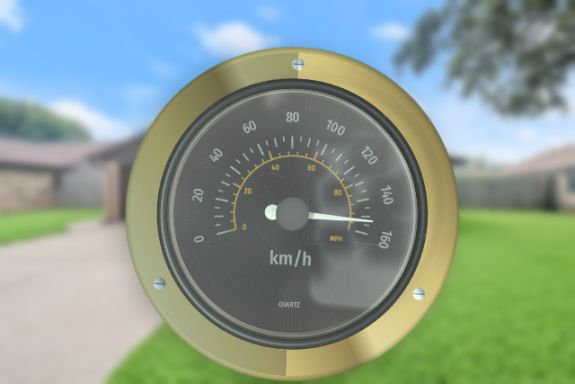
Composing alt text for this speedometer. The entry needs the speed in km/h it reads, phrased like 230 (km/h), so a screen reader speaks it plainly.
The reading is 152.5 (km/h)
